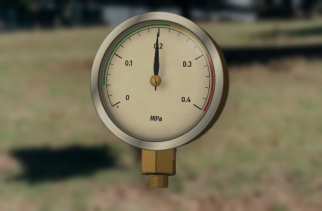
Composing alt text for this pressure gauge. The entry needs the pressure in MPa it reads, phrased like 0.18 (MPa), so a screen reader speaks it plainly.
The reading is 0.2 (MPa)
